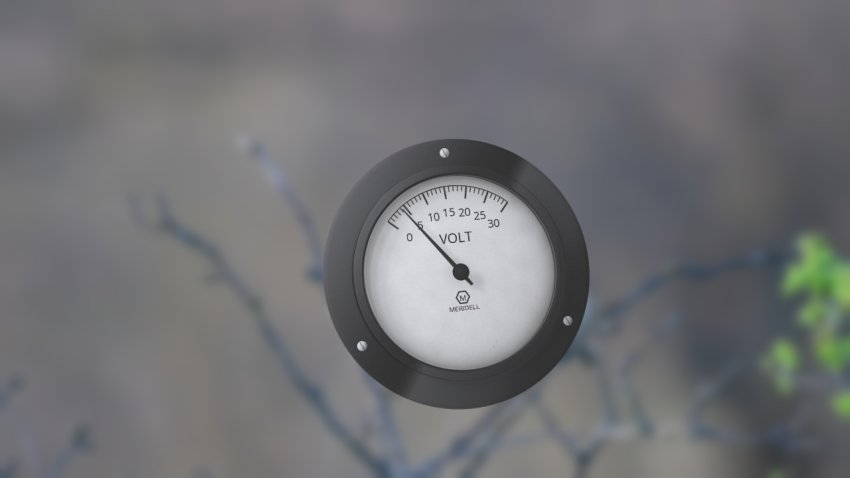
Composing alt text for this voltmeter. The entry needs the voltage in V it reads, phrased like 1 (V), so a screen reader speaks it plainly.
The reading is 4 (V)
